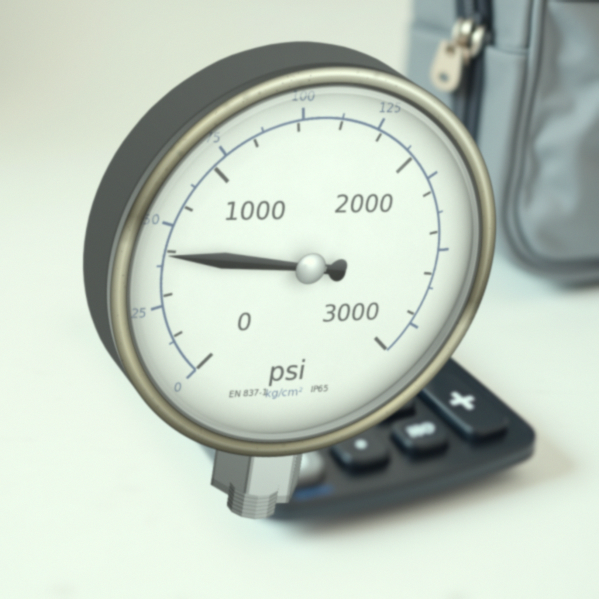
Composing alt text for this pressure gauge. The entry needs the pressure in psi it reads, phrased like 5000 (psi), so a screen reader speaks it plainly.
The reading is 600 (psi)
